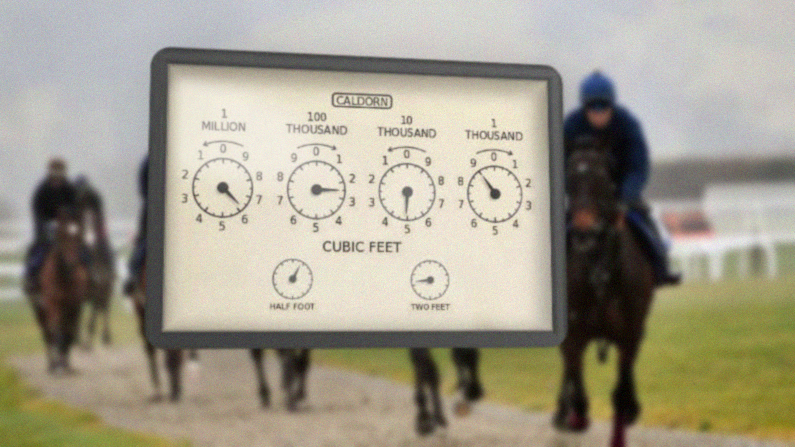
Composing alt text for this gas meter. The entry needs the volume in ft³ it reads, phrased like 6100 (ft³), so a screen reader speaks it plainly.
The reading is 624900 (ft³)
